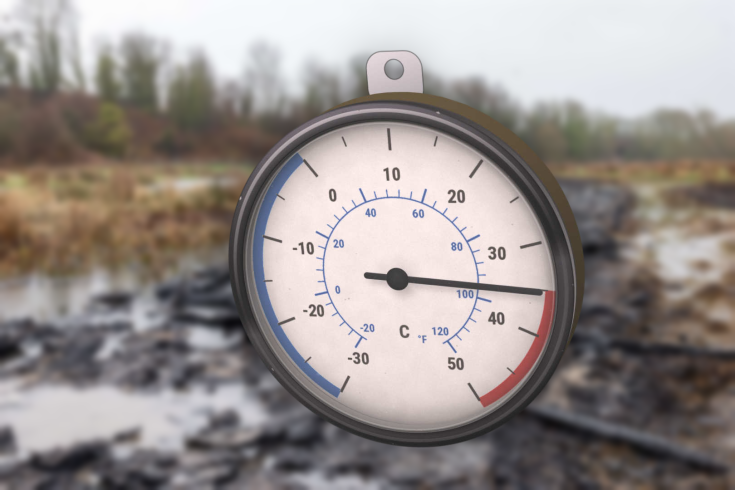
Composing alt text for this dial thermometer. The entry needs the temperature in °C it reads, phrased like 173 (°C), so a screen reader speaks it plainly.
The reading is 35 (°C)
